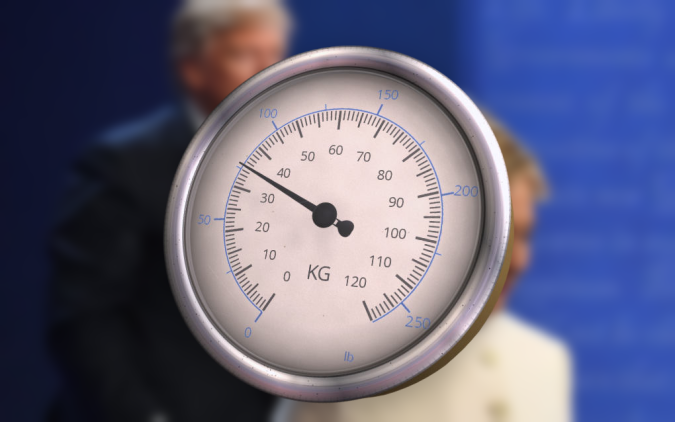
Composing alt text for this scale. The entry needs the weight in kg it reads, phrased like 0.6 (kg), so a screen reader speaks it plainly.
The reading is 35 (kg)
